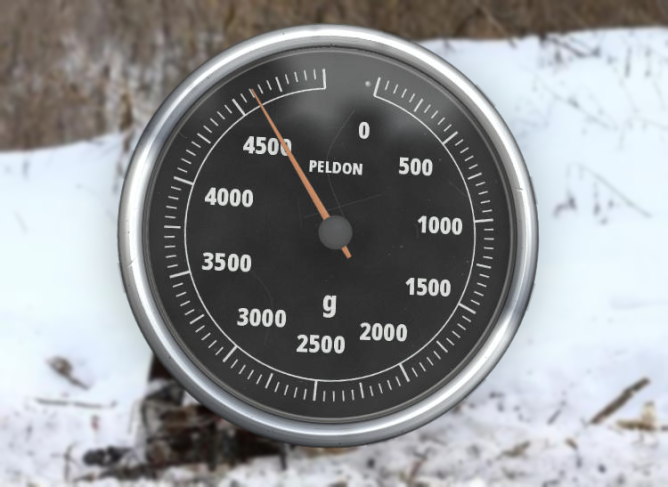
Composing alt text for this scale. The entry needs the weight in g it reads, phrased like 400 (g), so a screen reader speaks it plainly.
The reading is 4600 (g)
